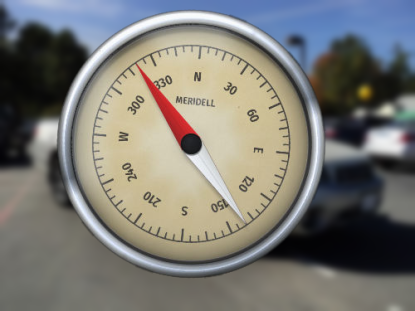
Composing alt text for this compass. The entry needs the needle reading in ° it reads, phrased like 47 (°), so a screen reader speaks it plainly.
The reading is 320 (°)
